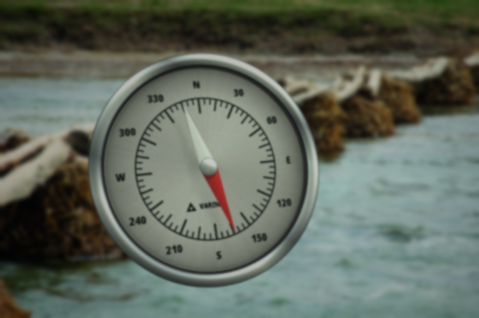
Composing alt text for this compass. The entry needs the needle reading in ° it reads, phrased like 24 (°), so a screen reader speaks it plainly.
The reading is 165 (°)
